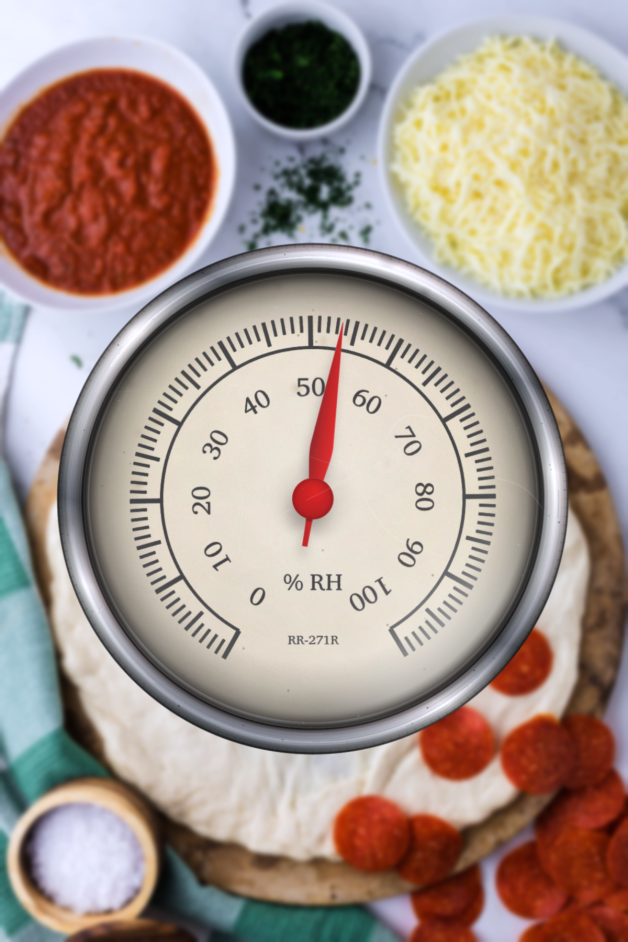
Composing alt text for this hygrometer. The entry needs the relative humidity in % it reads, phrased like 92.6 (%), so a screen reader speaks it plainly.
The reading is 53.5 (%)
